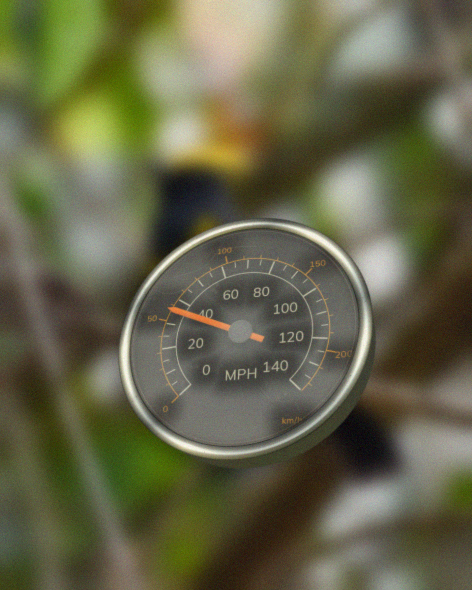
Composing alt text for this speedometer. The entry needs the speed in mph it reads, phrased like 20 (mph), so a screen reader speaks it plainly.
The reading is 35 (mph)
